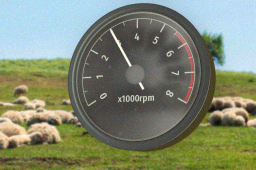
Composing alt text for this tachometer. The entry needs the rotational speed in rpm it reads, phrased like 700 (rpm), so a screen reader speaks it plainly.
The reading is 3000 (rpm)
